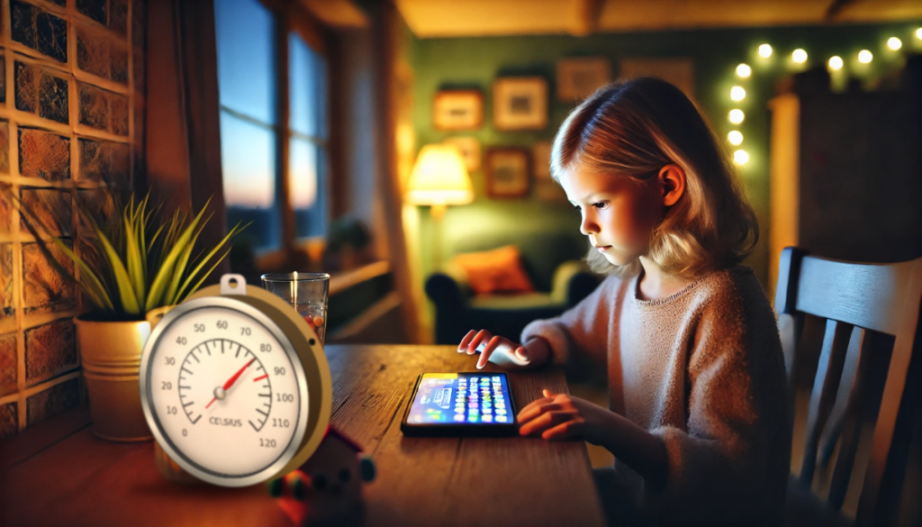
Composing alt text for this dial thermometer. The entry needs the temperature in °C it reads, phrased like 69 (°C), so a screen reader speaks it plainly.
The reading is 80 (°C)
